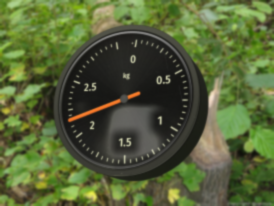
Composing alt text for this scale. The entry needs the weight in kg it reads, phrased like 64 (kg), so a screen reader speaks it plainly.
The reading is 2.15 (kg)
